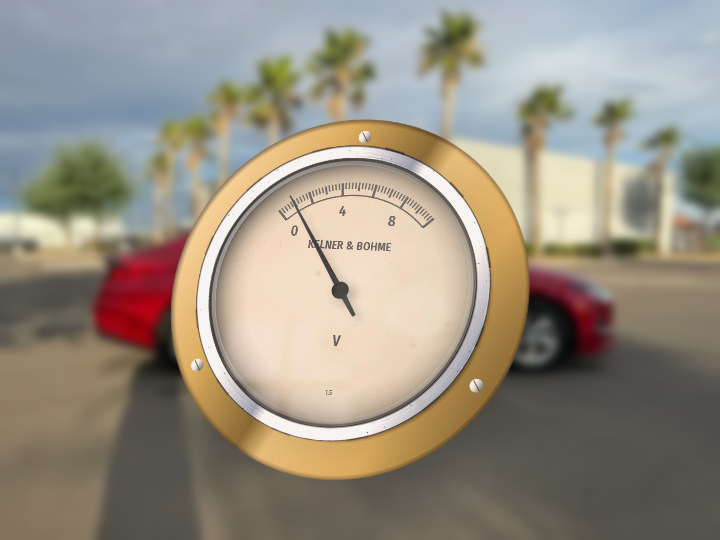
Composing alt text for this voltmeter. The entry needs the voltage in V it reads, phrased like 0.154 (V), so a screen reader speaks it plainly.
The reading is 1 (V)
